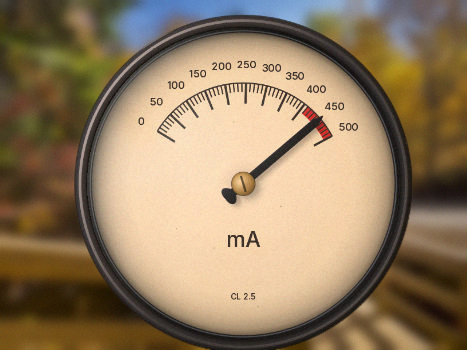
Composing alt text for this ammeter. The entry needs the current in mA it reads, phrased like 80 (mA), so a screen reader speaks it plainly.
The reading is 450 (mA)
